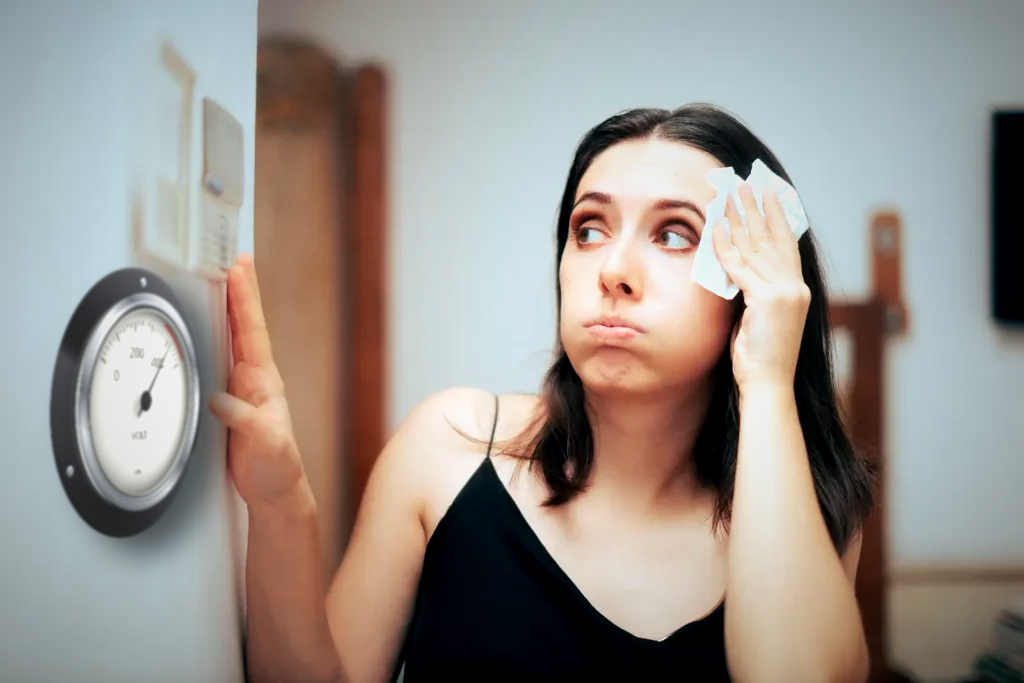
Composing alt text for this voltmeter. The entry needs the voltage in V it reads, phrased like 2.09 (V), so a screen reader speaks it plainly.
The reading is 400 (V)
